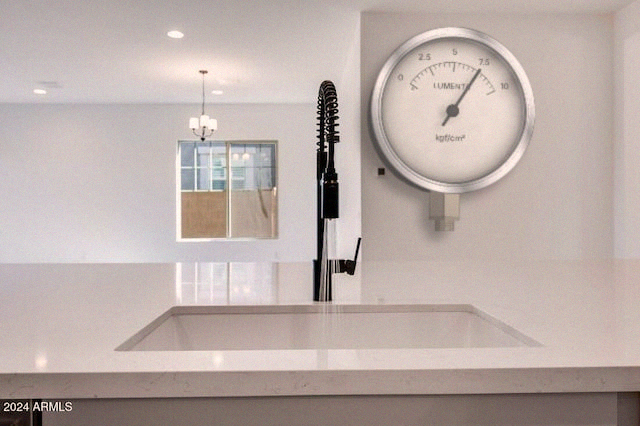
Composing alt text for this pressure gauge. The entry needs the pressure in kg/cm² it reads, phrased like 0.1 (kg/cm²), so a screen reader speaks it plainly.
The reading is 7.5 (kg/cm²)
